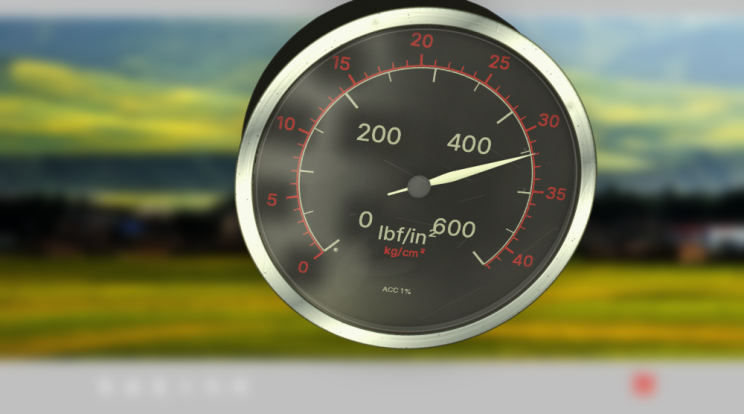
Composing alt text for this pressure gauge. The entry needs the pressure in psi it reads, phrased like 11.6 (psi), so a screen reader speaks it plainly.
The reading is 450 (psi)
